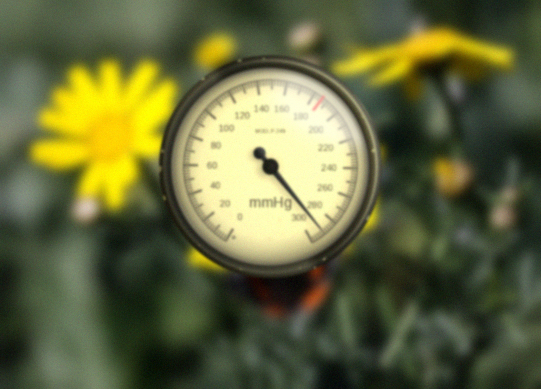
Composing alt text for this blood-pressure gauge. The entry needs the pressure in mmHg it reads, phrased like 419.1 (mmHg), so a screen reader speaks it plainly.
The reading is 290 (mmHg)
